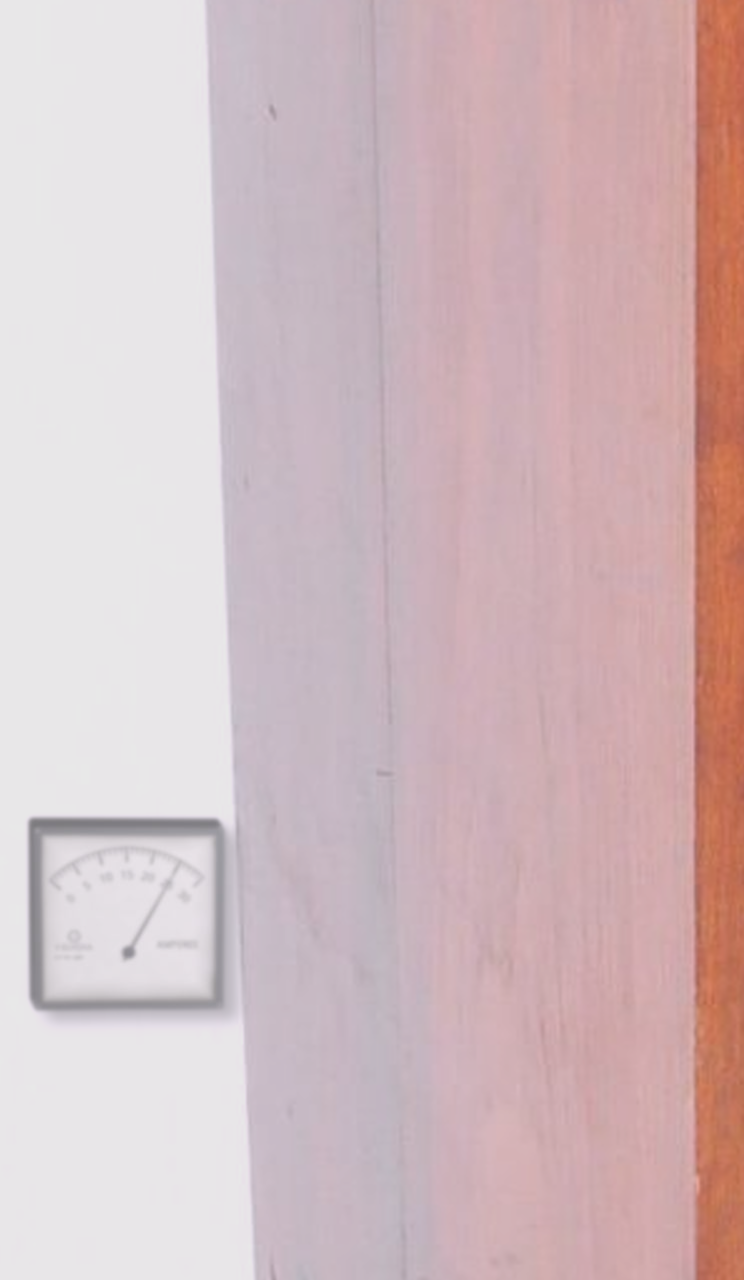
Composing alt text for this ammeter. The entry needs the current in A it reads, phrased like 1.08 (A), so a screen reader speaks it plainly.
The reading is 25 (A)
